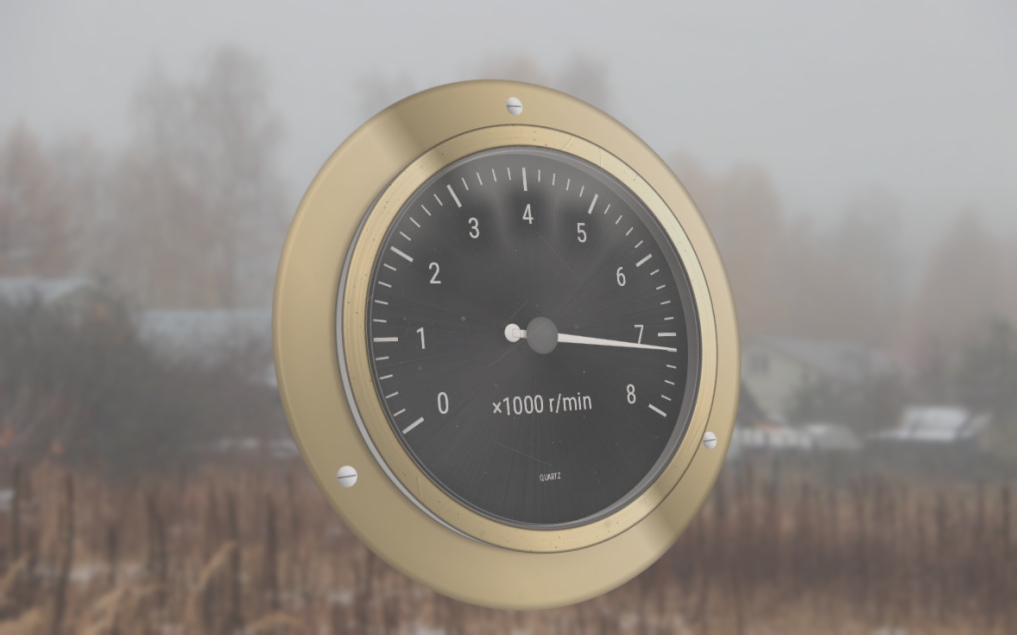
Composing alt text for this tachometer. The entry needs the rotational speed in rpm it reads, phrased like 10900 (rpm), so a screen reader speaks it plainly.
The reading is 7200 (rpm)
